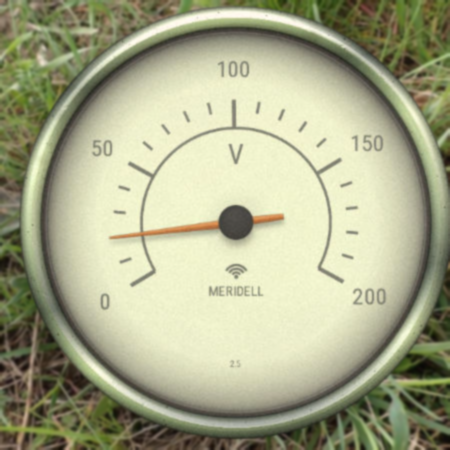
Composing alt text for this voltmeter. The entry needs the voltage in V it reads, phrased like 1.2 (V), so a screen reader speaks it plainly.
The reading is 20 (V)
